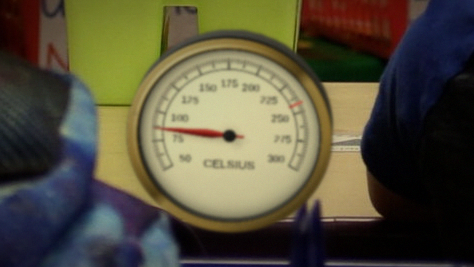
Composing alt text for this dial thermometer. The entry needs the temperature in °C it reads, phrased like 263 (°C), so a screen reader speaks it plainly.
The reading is 87.5 (°C)
